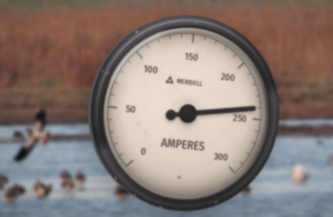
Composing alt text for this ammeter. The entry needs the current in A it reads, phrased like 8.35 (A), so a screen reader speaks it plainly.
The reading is 240 (A)
